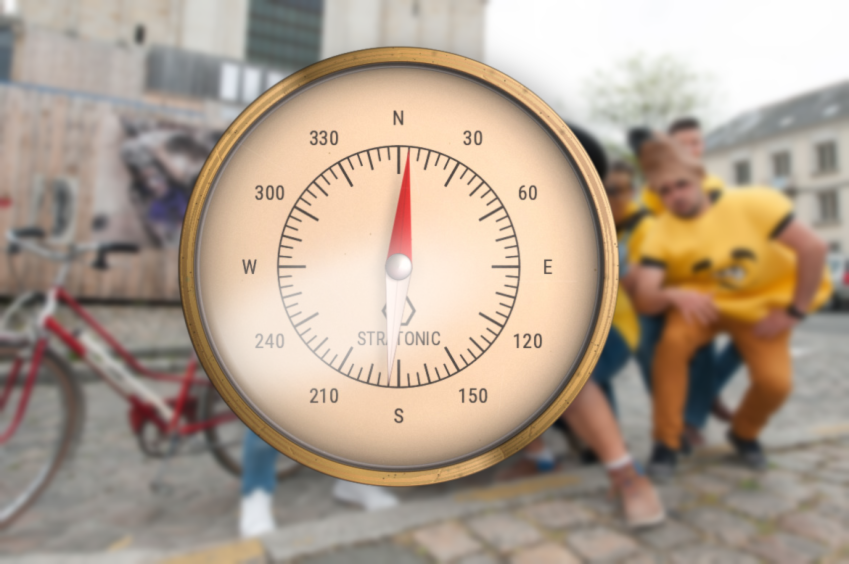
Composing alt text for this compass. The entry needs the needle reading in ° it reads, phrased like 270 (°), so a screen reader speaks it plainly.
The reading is 5 (°)
